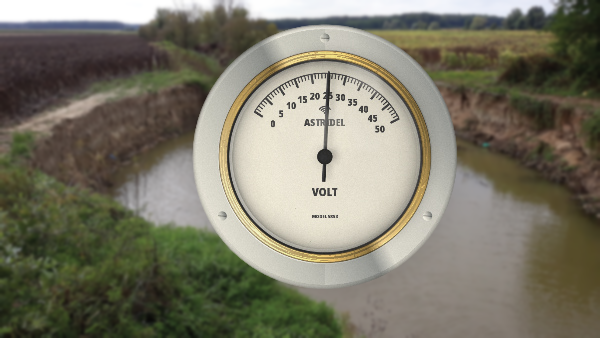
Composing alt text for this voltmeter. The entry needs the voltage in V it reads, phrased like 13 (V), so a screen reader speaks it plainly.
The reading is 25 (V)
